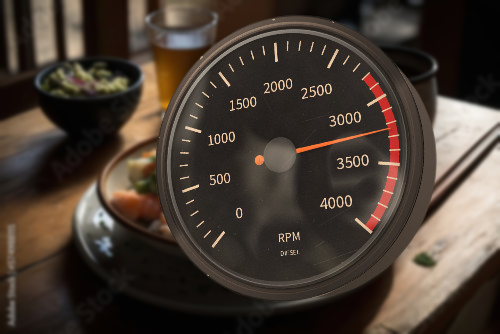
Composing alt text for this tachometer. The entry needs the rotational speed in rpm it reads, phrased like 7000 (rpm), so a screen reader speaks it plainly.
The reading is 3250 (rpm)
